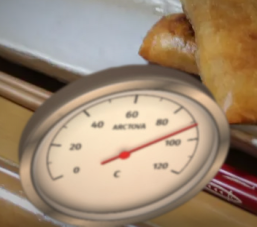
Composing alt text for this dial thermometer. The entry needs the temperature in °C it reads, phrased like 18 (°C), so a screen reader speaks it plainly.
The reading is 90 (°C)
